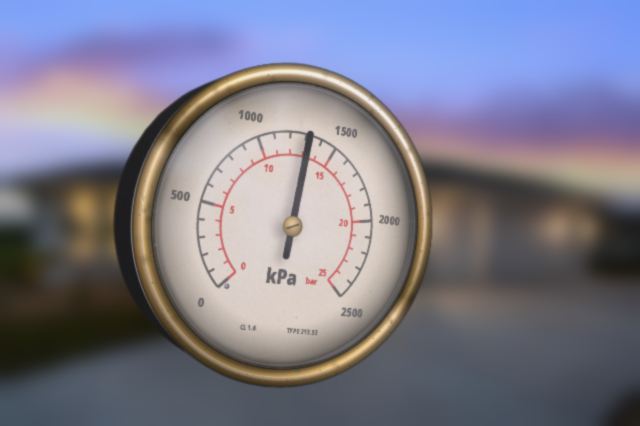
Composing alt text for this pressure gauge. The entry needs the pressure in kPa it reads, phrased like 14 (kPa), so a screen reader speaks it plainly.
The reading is 1300 (kPa)
